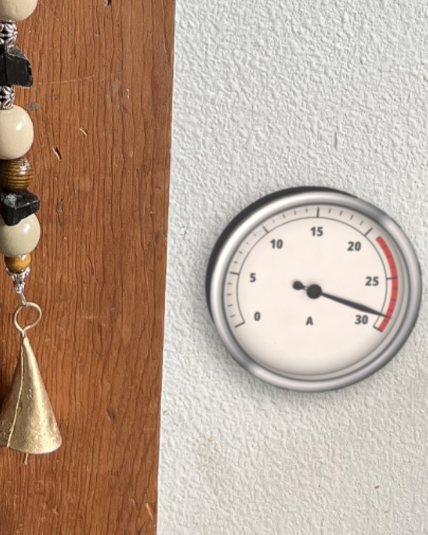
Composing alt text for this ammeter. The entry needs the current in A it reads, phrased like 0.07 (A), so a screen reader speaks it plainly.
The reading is 28.5 (A)
